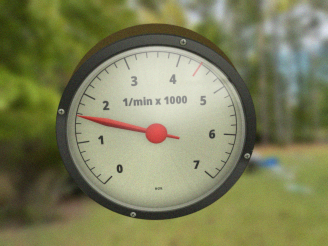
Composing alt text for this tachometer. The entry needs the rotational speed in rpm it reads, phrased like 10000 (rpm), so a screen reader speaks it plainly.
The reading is 1600 (rpm)
